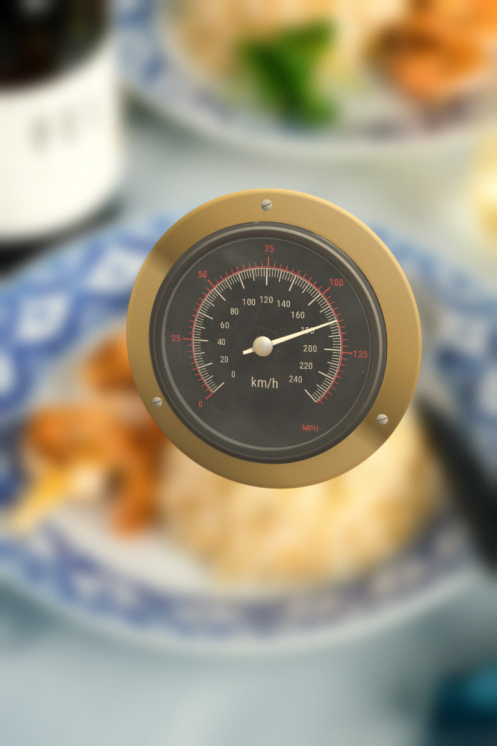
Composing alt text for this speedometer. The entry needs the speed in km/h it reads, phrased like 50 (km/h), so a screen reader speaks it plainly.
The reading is 180 (km/h)
